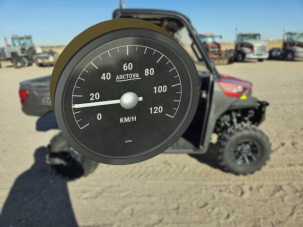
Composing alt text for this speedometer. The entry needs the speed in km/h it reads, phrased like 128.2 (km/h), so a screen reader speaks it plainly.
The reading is 15 (km/h)
